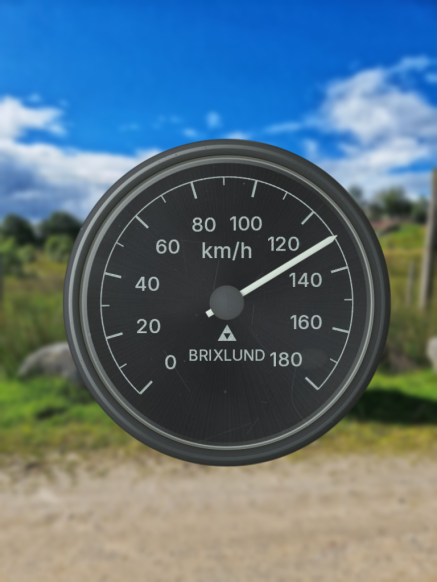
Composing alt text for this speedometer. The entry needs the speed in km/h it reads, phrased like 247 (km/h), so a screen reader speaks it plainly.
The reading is 130 (km/h)
